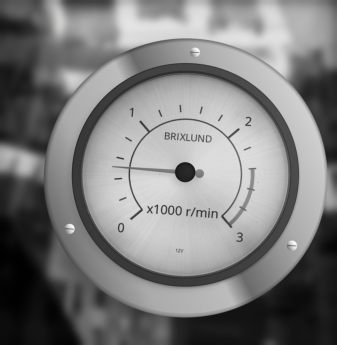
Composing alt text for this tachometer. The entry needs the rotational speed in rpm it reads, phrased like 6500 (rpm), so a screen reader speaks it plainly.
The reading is 500 (rpm)
